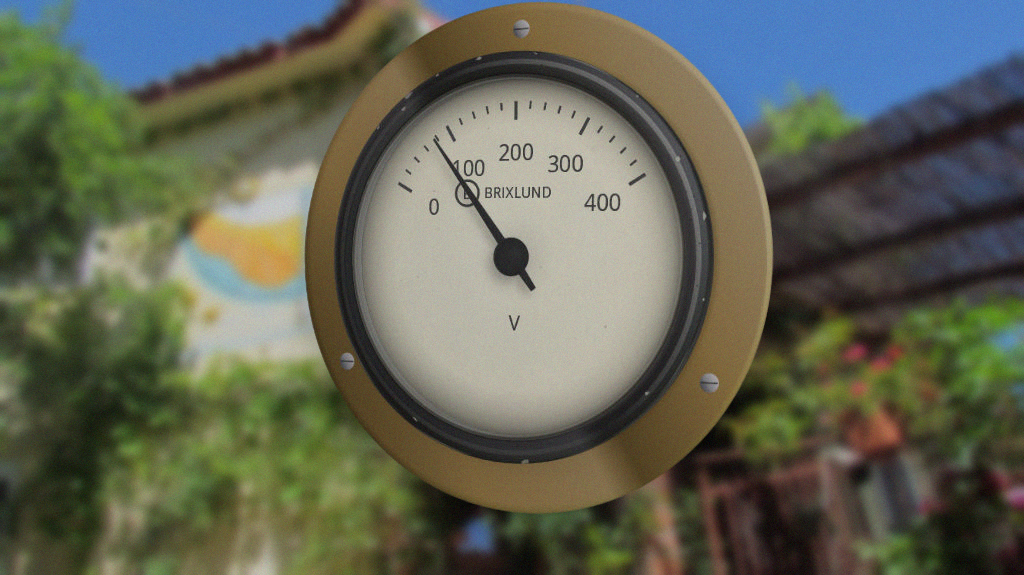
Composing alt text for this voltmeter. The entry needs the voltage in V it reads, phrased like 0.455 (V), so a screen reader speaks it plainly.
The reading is 80 (V)
